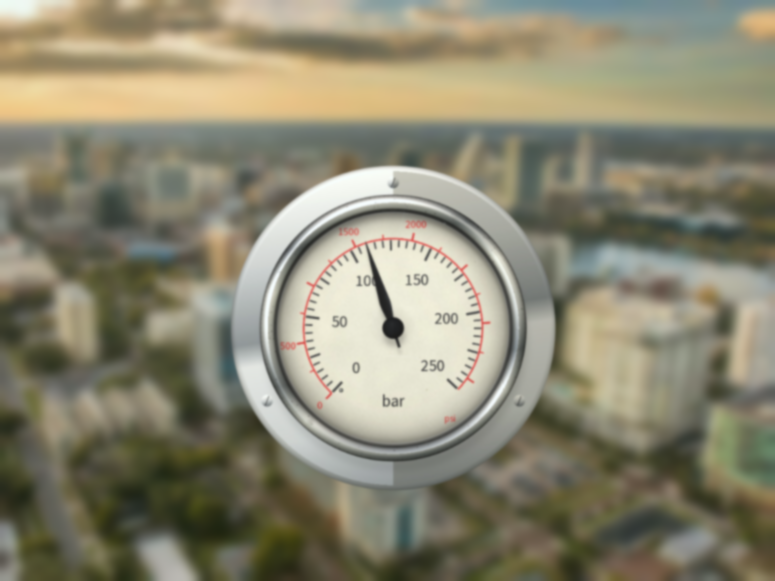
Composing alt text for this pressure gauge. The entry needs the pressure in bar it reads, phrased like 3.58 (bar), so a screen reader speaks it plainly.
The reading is 110 (bar)
